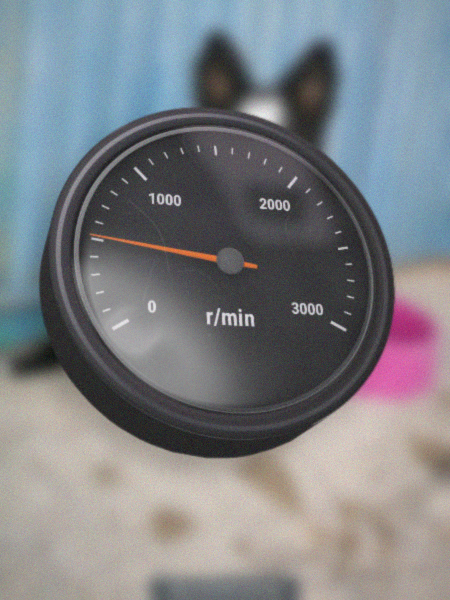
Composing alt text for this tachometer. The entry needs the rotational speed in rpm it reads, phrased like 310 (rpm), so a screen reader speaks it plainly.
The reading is 500 (rpm)
